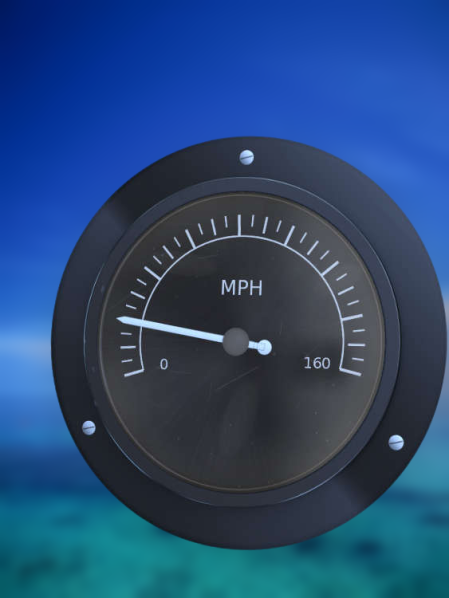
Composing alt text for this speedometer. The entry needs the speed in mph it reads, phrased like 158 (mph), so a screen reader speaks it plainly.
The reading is 20 (mph)
